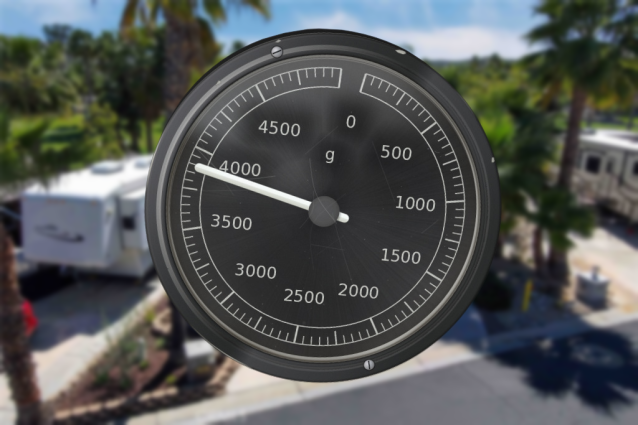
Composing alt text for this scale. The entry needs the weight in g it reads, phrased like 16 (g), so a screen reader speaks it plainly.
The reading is 3900 (g)
